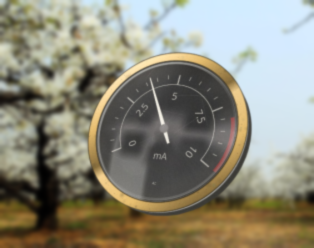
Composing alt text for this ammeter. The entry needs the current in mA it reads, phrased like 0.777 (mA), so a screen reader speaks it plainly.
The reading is 3.75 (mA)
